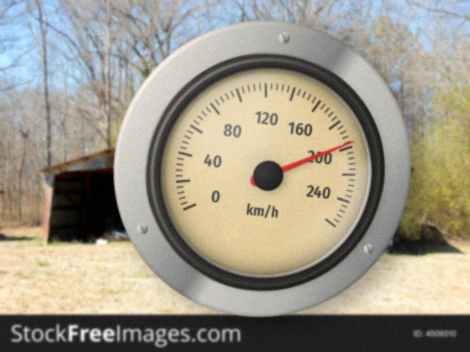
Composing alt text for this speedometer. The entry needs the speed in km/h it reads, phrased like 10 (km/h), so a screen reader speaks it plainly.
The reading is 196 (km/h)
